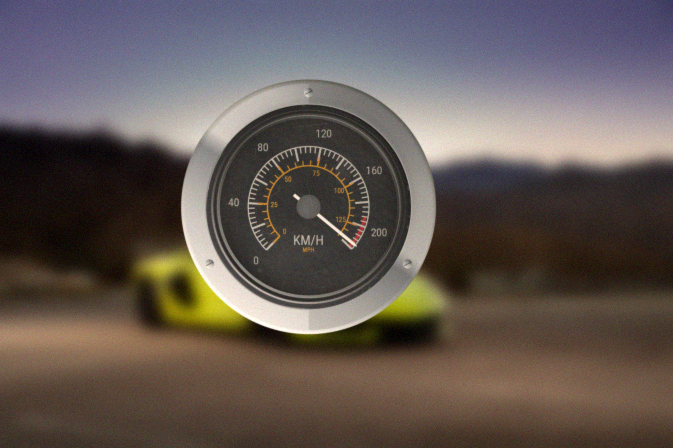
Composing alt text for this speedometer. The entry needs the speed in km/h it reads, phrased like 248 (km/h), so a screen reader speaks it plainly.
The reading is 216 (km/h)
